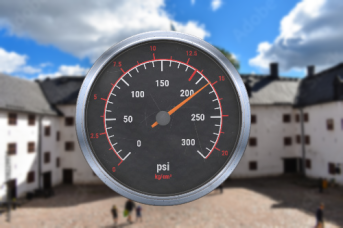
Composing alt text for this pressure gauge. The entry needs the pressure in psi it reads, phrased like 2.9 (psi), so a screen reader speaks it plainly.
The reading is 210 (psi)
